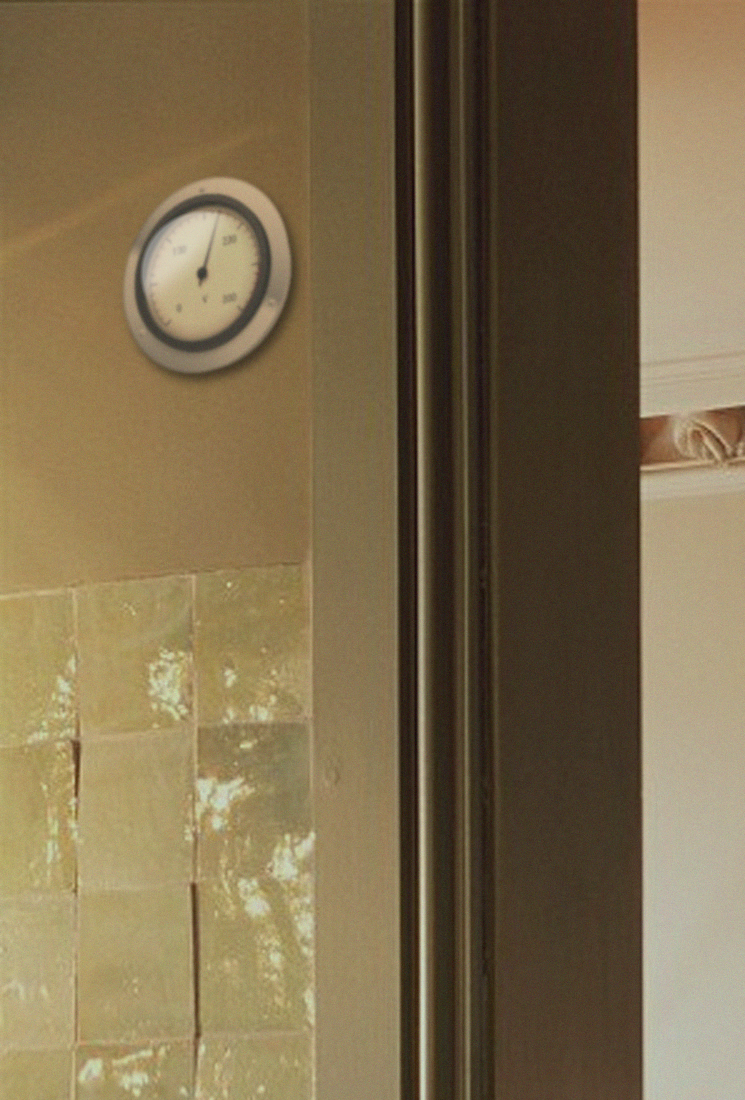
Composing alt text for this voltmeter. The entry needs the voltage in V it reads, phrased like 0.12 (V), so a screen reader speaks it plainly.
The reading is 170 (V)
